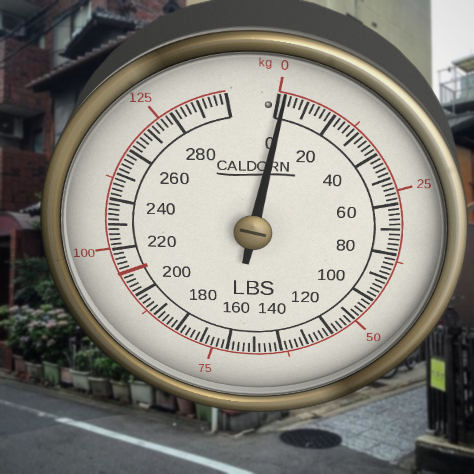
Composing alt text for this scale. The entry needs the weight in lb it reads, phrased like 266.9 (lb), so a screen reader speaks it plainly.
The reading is 2 (lb)
